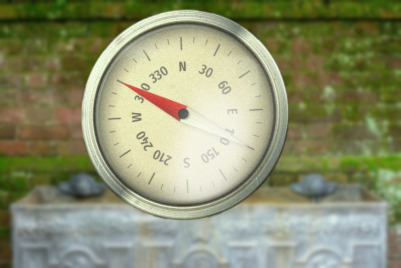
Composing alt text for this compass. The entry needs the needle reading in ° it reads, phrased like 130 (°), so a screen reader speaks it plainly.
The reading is 300 (°)
